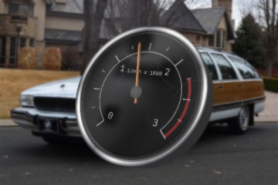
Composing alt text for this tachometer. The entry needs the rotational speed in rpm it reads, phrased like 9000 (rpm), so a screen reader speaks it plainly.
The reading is 1375 (rpm)
